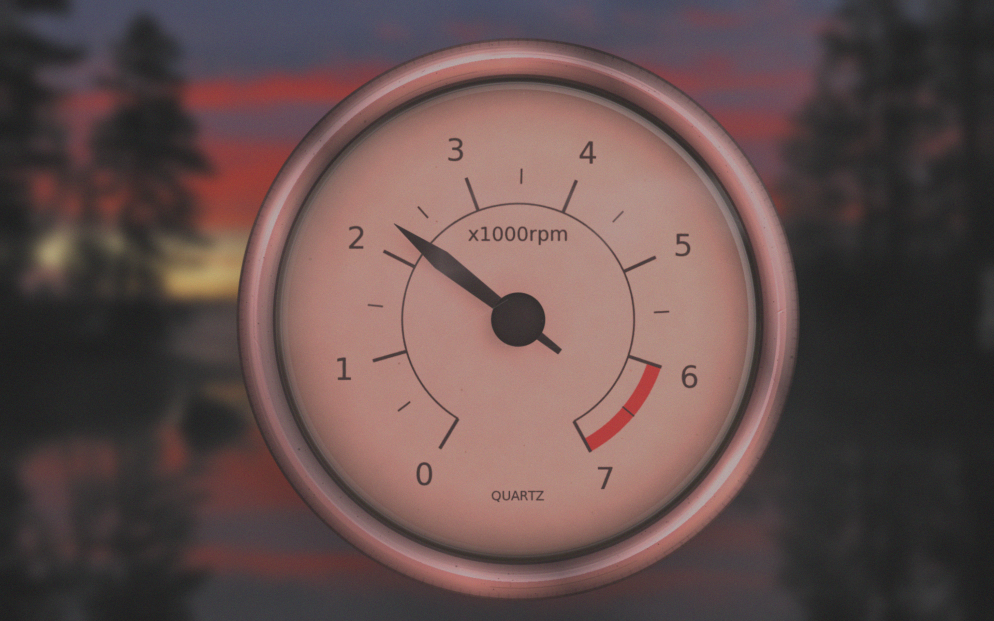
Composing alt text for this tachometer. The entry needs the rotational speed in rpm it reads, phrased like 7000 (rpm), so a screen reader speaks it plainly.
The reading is 2250 (rpm)
